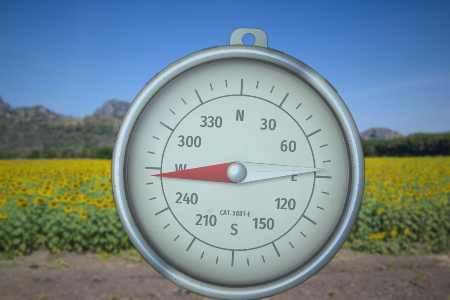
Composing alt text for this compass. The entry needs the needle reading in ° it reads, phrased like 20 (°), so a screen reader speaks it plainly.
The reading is 265 (°)
